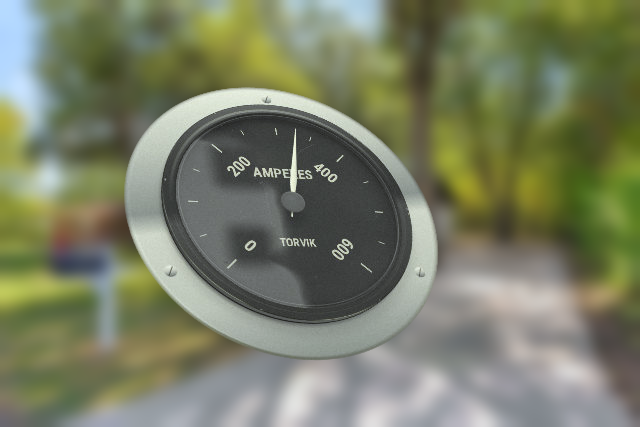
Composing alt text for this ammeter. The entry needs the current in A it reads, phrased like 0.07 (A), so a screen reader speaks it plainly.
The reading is 325 (A)
